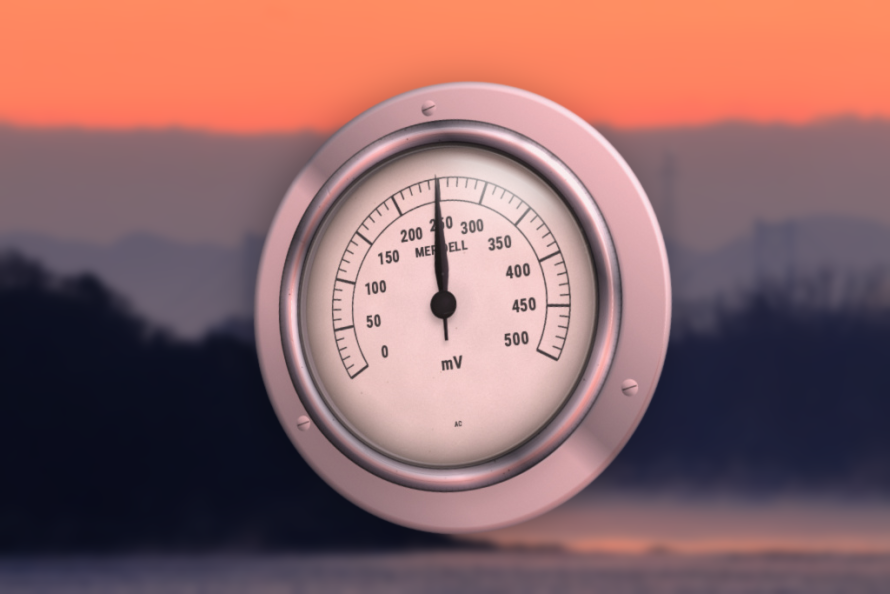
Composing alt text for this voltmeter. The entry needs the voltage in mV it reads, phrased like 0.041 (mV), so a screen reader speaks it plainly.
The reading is 250 (mV)
